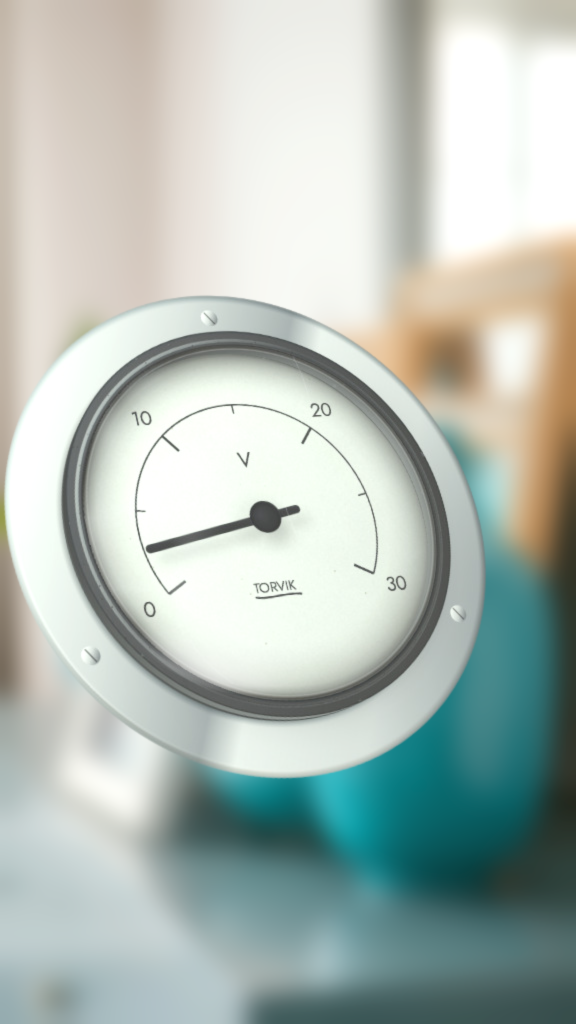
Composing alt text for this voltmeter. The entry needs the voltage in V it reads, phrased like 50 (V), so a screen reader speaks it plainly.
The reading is 2.5 (V)
